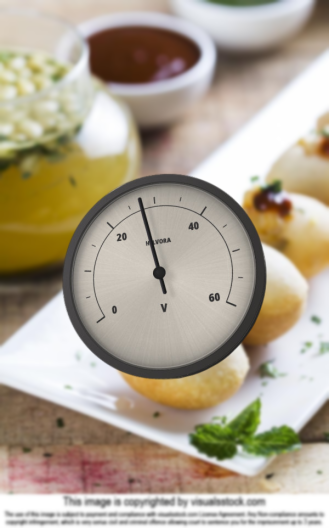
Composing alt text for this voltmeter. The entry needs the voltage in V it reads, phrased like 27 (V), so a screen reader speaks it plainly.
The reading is 27.5 (V)
